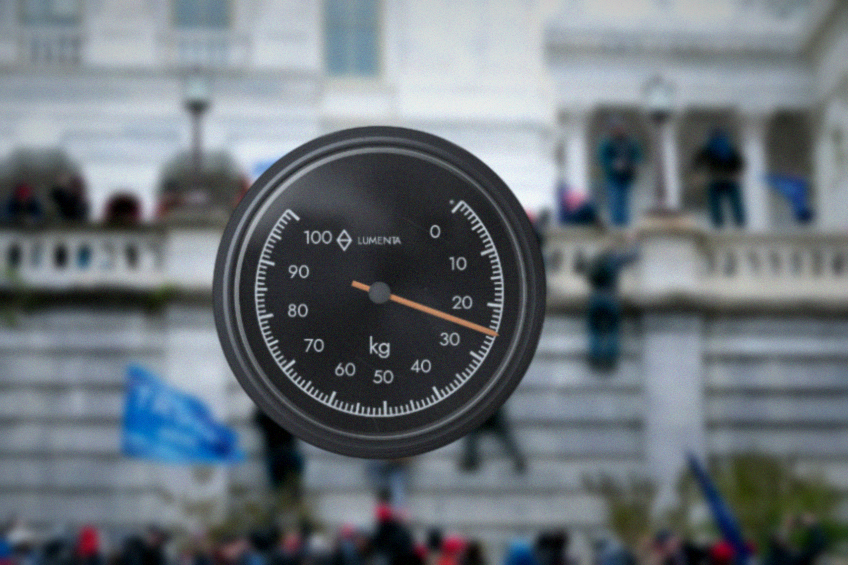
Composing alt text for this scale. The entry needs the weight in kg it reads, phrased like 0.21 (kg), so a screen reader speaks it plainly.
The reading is 25 (kg)
